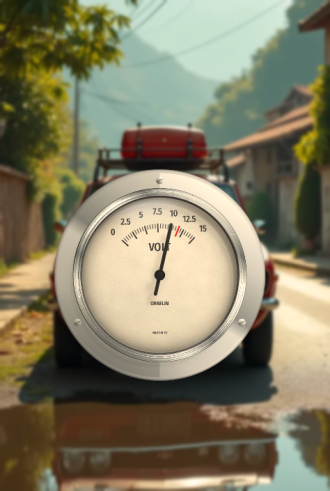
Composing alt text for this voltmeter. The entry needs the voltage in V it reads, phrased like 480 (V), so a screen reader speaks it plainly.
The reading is 10 (V)
